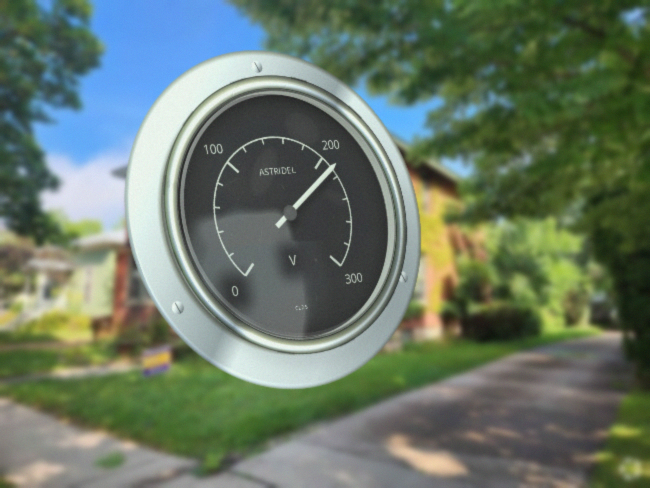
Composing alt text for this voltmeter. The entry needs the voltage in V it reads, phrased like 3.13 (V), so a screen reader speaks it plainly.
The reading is 210 (V)
